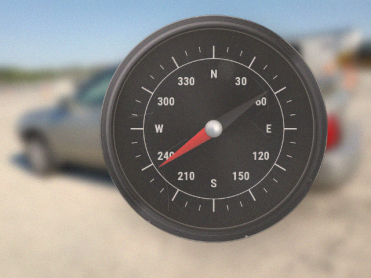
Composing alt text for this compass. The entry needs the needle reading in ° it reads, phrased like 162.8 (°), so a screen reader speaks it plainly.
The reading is 235 (°)
